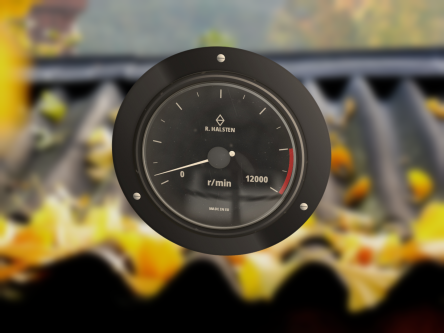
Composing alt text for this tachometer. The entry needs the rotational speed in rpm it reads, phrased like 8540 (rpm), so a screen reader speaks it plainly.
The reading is 500 (rpm)
